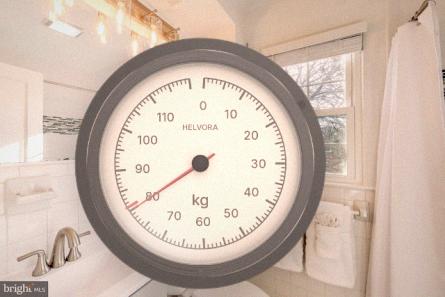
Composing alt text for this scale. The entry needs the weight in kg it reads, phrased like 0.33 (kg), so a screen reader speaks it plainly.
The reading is 80 (kg)
